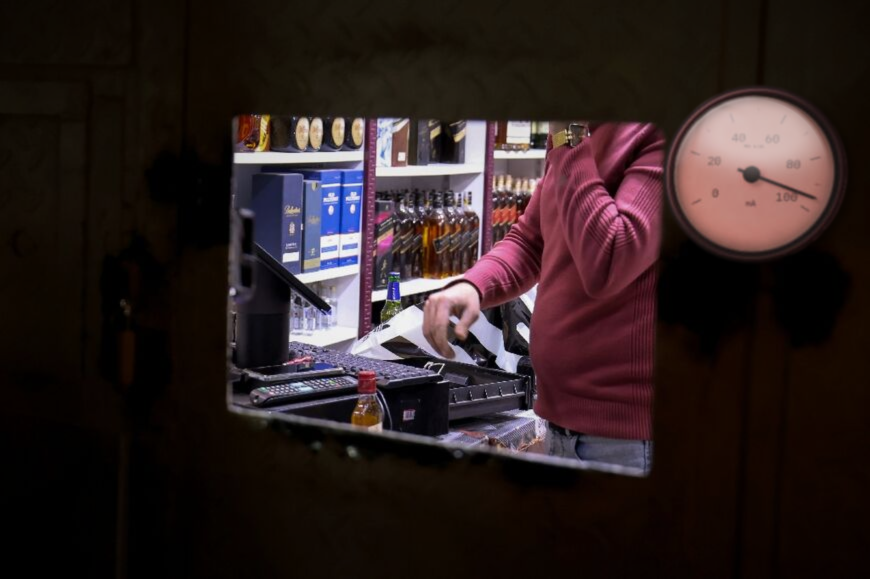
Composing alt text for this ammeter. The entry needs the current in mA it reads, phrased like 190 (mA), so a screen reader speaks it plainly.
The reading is 95 (mA)
